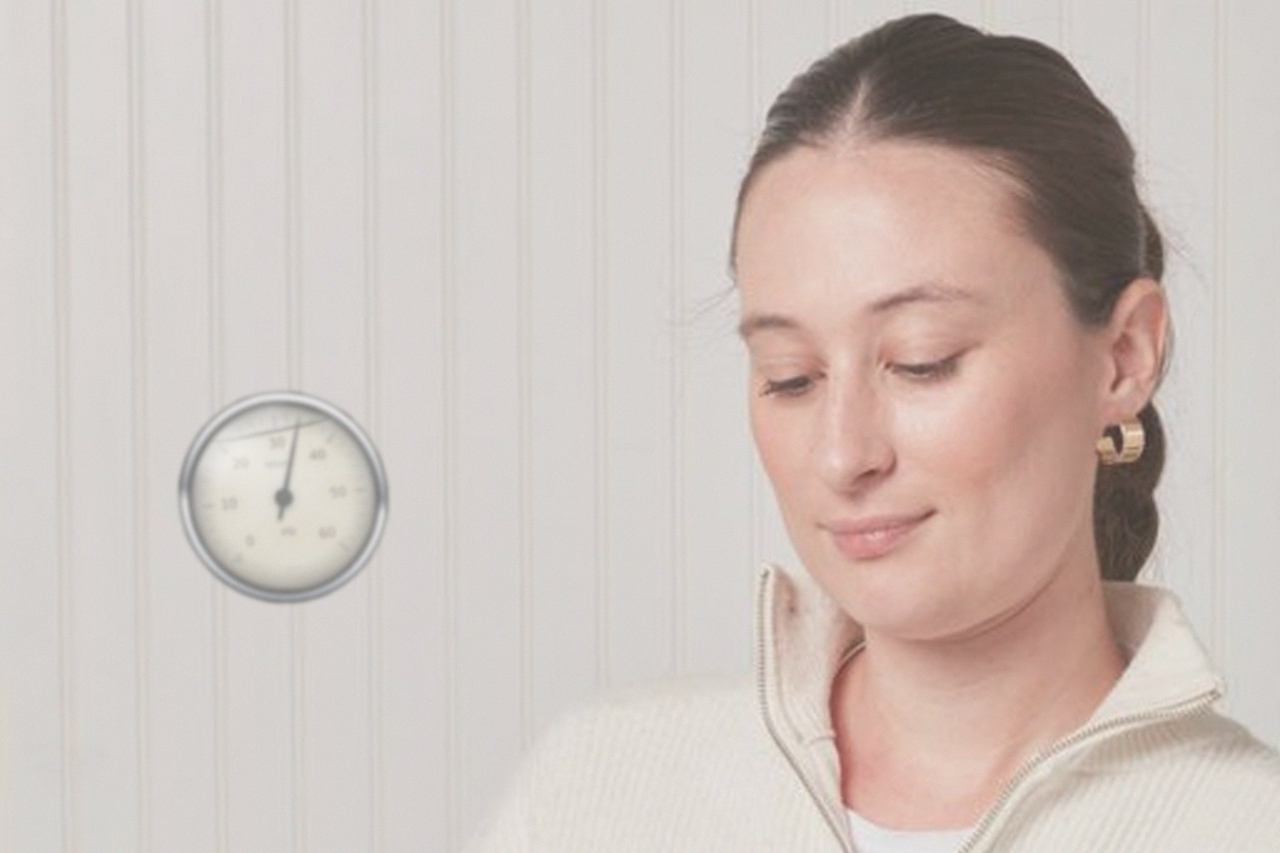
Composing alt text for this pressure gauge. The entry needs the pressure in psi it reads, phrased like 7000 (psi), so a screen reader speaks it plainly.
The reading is 34 (psi)
